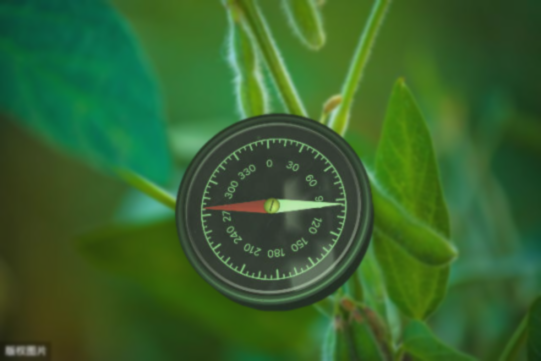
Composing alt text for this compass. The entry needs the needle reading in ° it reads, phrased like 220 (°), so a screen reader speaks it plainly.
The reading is 275 (°)
